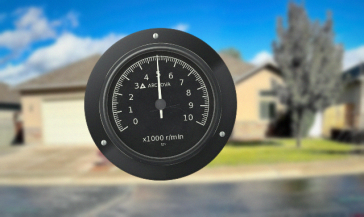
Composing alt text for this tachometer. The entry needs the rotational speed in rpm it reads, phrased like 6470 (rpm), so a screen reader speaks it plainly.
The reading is 5000 (rpm)
